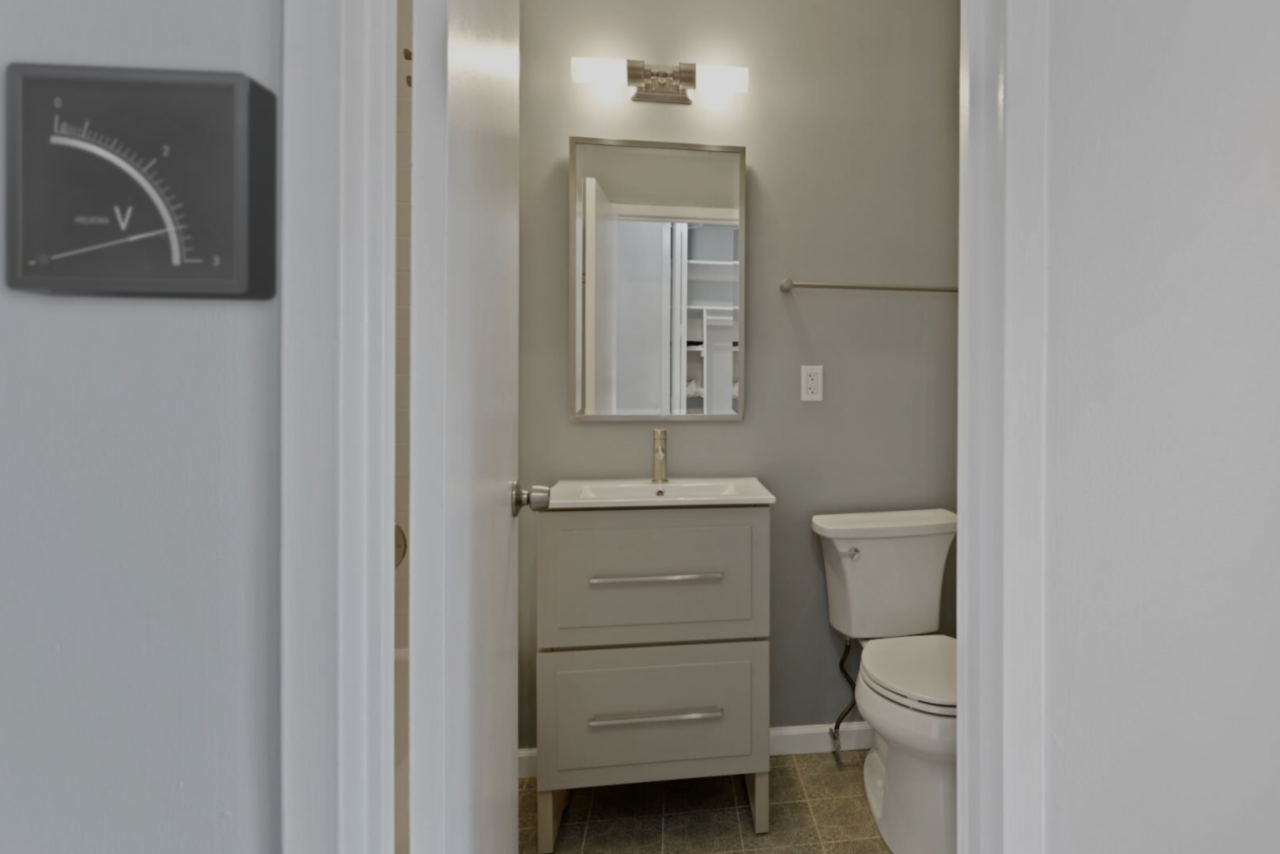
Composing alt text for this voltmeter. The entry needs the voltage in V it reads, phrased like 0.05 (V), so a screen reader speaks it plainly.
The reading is 2.7 (V)
